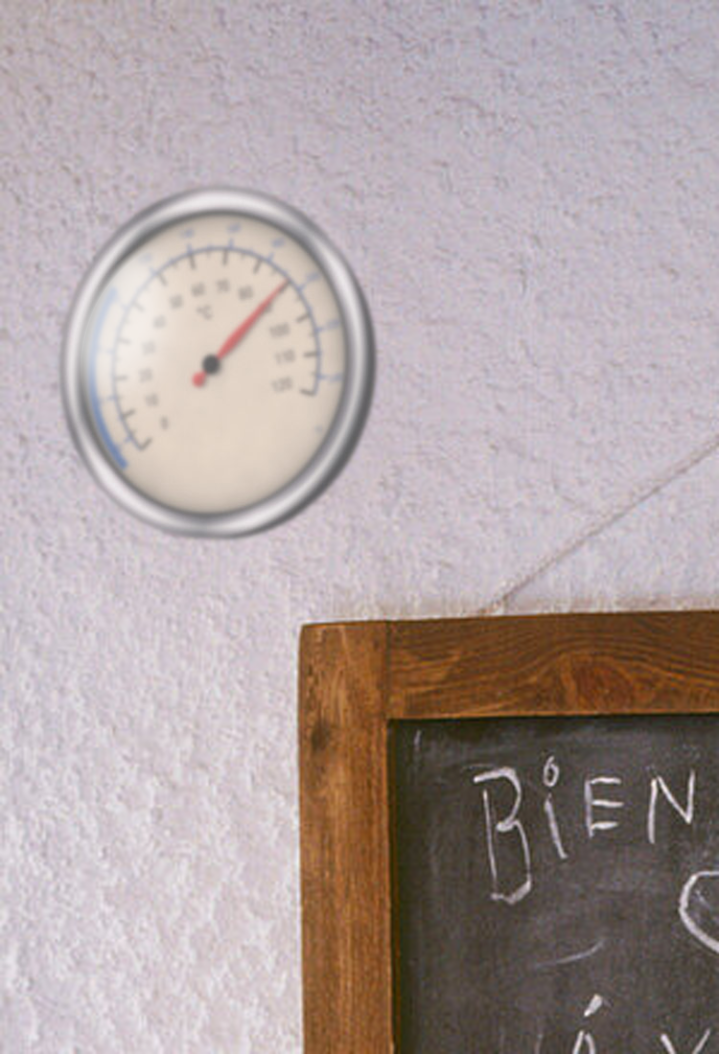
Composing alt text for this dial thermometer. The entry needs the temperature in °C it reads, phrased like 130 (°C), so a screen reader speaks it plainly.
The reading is 90 (°C)
